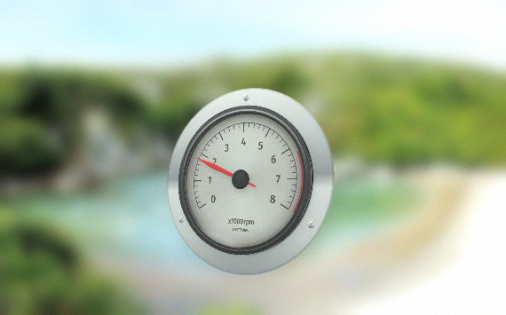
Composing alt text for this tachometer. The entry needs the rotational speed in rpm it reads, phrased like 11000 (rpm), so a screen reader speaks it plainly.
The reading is 1800 (rpm)
